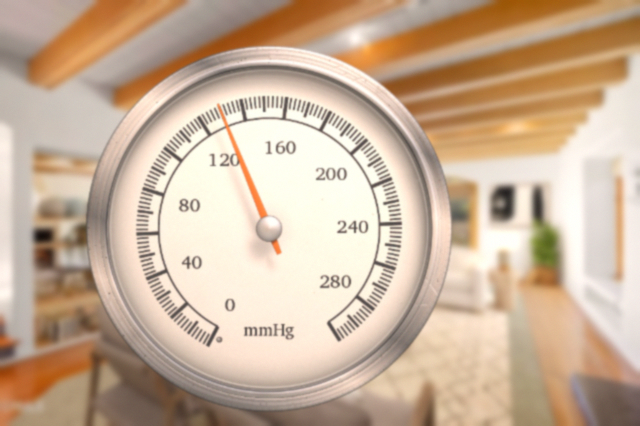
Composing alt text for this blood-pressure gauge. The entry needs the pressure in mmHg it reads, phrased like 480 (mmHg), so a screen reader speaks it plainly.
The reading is 130 (mmHg)
